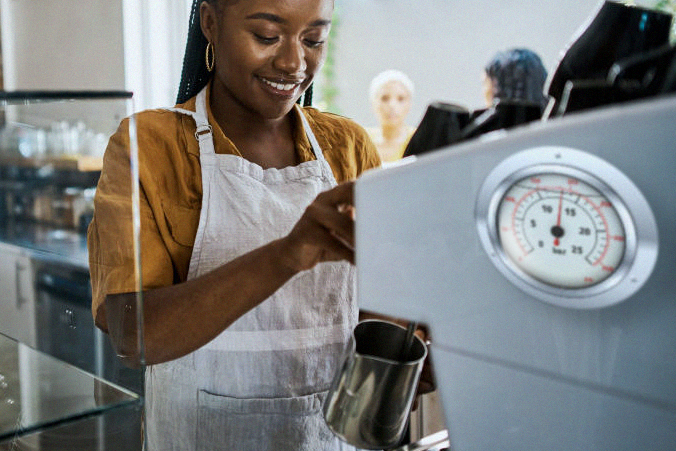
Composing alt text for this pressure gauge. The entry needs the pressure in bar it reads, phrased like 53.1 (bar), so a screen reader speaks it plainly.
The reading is 13 (bar)
